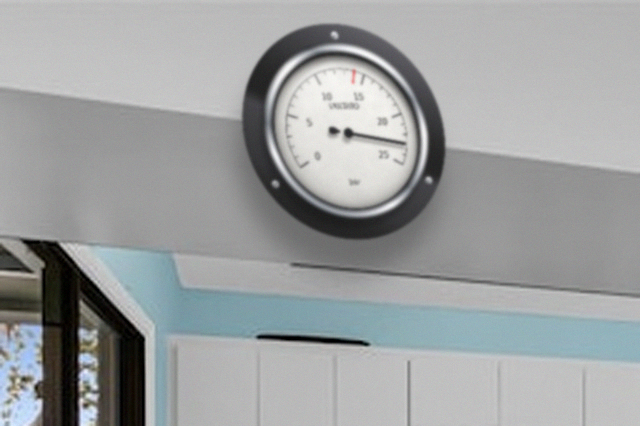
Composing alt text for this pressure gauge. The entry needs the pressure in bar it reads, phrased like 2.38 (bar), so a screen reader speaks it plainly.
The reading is 23 (bar)
